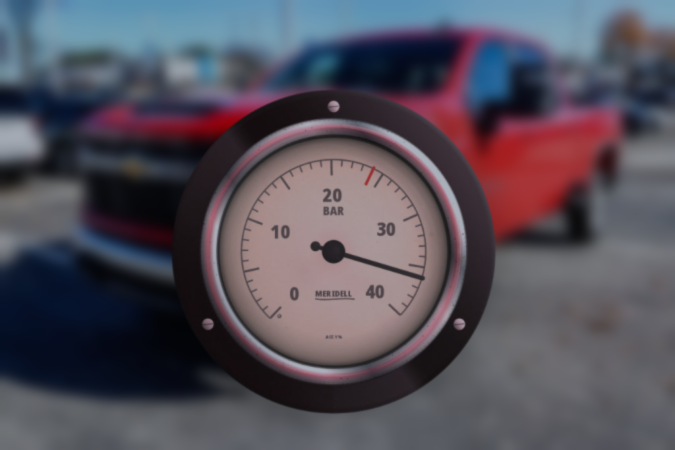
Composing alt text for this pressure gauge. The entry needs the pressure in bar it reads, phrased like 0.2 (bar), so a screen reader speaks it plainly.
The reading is 36 (bar)
